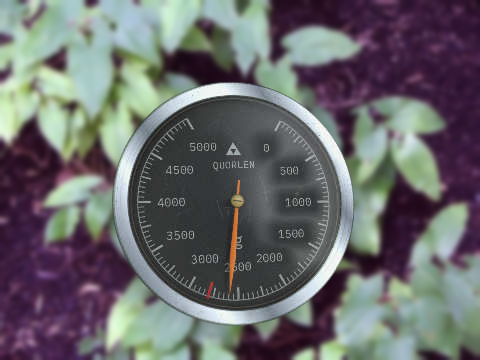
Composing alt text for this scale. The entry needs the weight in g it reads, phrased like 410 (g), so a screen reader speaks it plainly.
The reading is 2600 (g)
